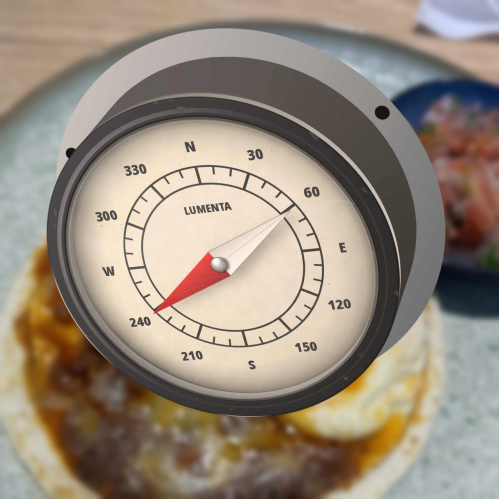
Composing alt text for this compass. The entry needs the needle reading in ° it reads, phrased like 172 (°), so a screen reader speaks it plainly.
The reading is 240 (°)
